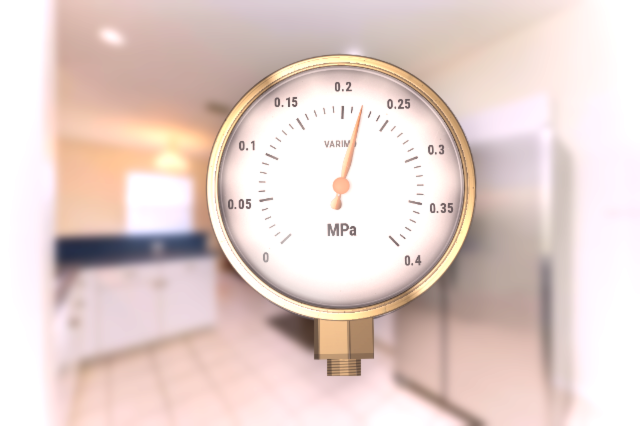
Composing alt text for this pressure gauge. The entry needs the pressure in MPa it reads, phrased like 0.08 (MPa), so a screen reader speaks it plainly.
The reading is 0.22 (MPa)
